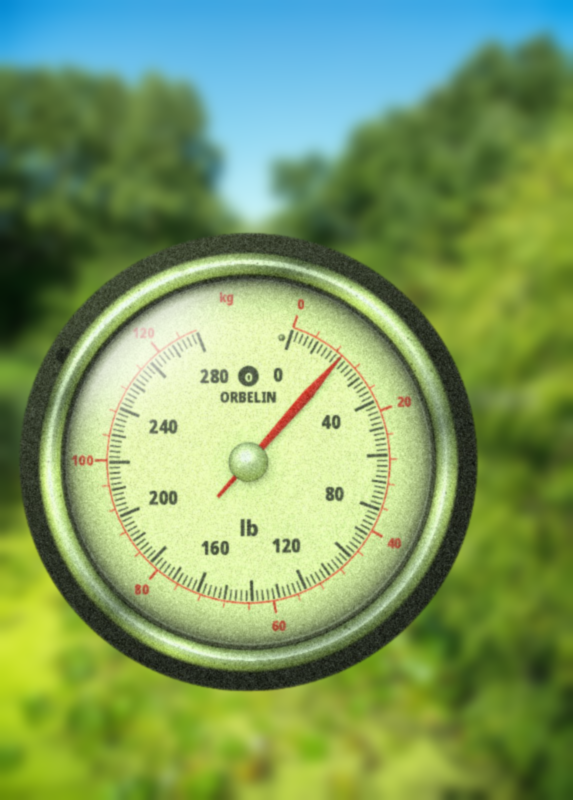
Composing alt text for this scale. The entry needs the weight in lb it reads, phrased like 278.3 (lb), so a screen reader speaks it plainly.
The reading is 20 (lb)
